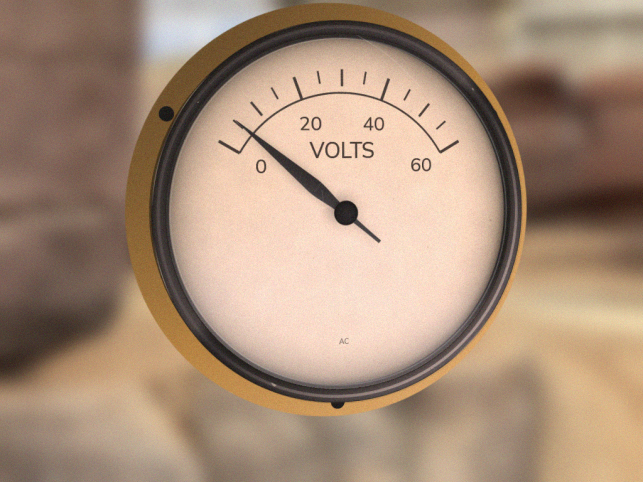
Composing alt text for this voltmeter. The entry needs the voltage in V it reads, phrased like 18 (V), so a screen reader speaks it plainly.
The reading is 5 (V)
